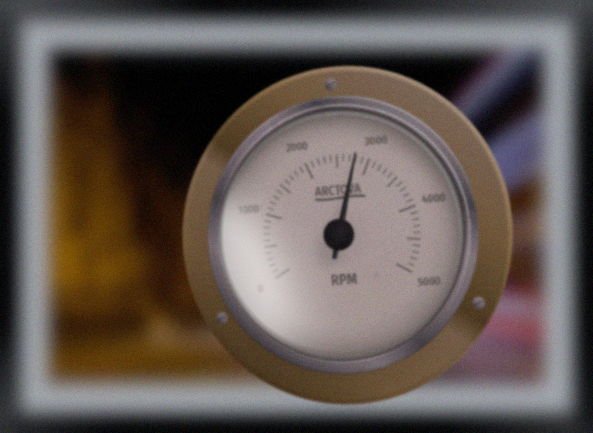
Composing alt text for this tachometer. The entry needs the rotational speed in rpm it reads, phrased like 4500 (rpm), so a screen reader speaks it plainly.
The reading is 2800 (rpm)
